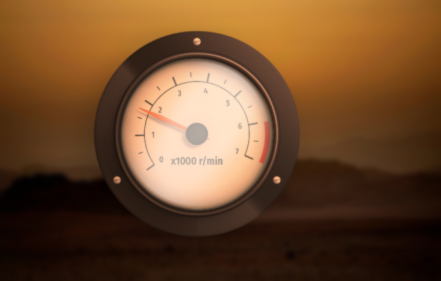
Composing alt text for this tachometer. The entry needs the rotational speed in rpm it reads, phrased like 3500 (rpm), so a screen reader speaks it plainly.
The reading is 1750 (rpm)
